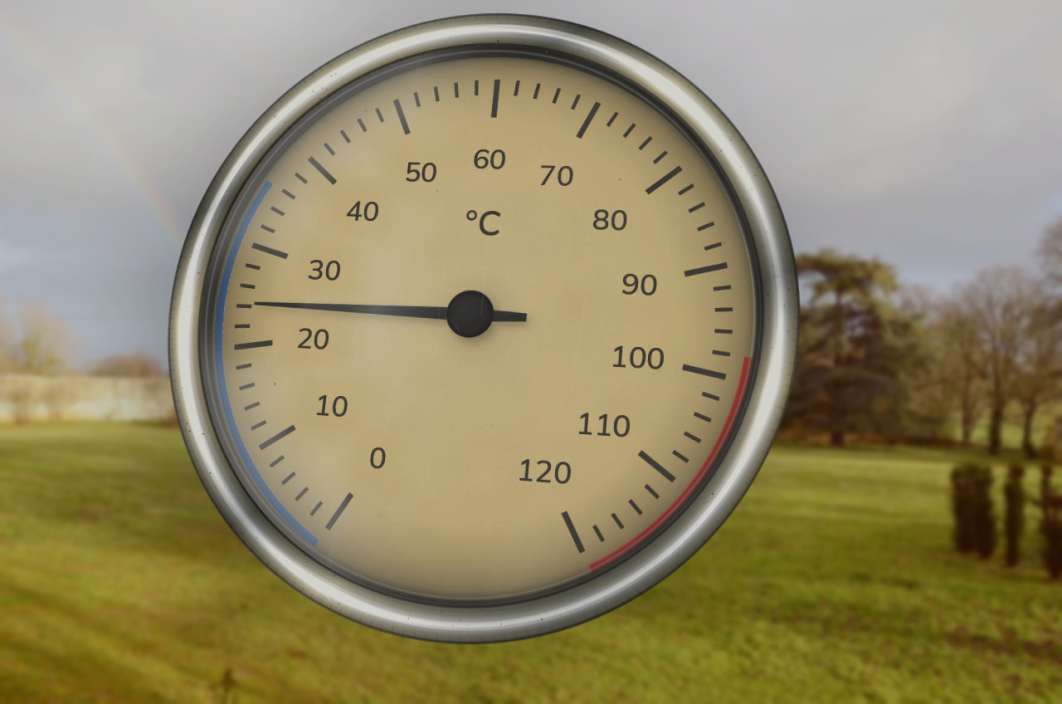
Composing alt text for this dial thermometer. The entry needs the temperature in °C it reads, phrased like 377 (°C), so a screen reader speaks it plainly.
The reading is 24 (°C)
